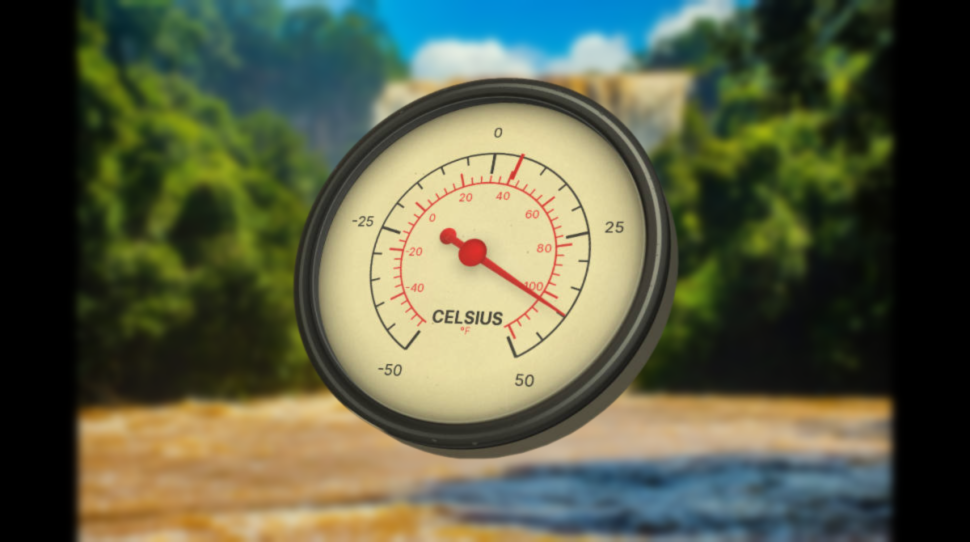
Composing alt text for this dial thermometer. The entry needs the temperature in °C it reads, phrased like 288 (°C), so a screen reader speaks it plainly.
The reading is 40 (°C)
